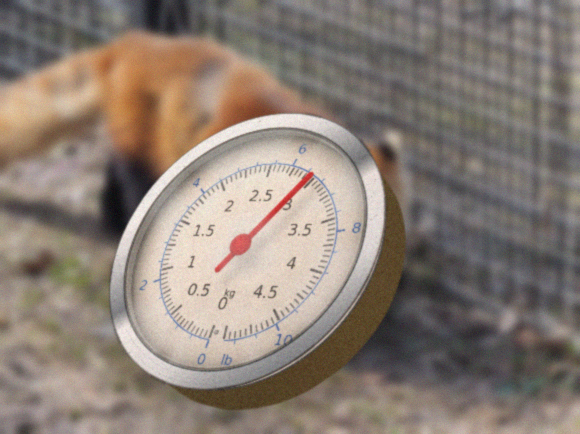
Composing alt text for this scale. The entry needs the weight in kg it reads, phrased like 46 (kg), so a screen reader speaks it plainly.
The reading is 3 (kg)
